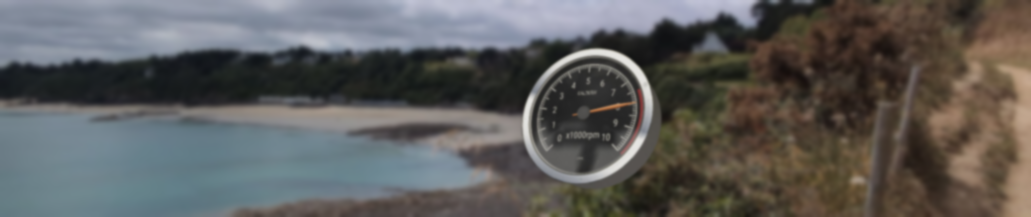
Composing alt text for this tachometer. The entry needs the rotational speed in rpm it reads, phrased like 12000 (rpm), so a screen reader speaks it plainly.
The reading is 8000 (rpm)
